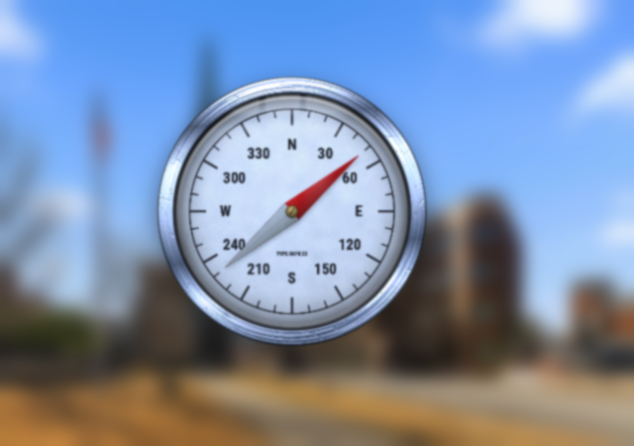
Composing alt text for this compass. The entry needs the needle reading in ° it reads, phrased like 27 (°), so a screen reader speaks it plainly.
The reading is 50 (°)
